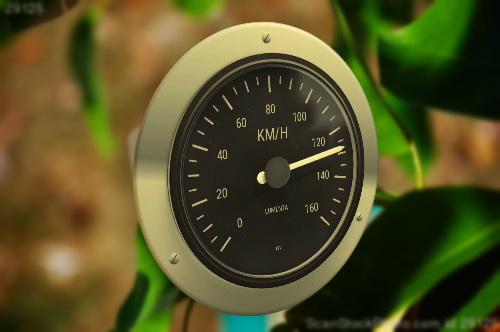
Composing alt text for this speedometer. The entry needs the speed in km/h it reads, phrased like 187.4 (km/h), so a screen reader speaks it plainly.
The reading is 127.5 (km/h)
